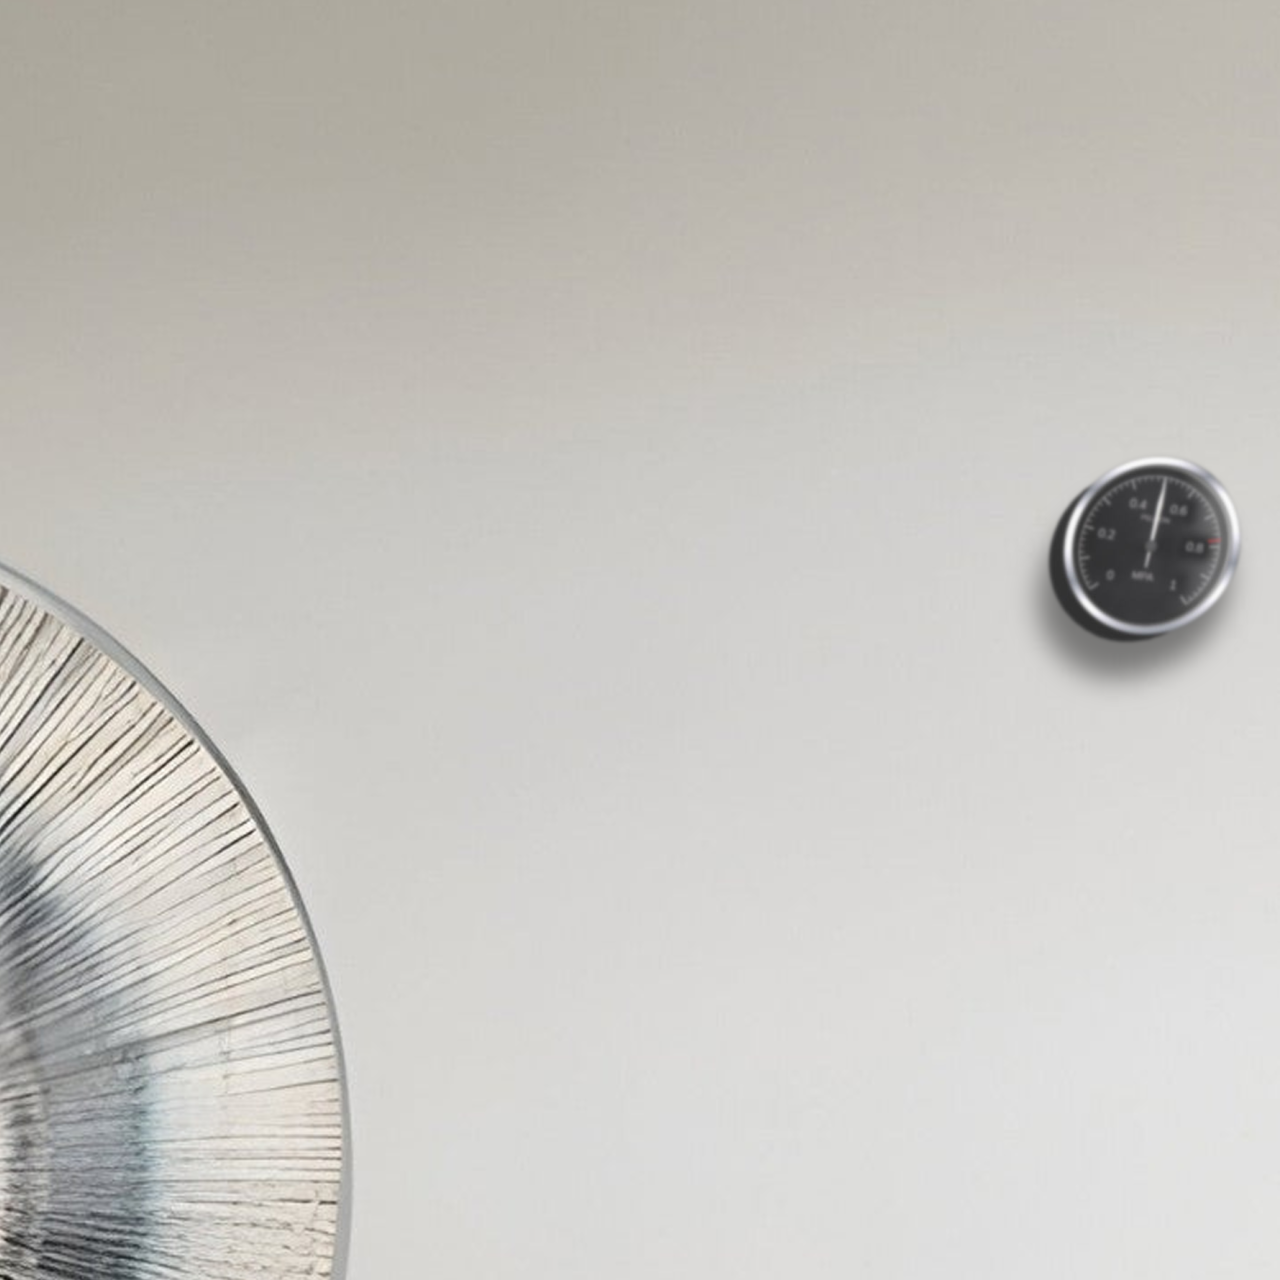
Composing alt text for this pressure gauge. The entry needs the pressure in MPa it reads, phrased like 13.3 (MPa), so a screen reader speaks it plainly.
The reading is 0.5 (MPa)
